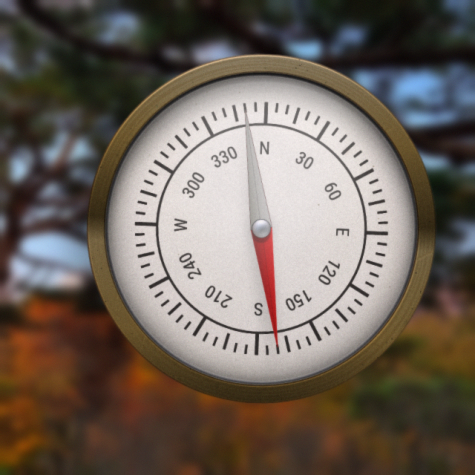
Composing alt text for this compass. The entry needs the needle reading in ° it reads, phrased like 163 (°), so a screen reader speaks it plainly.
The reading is 170 (°)
